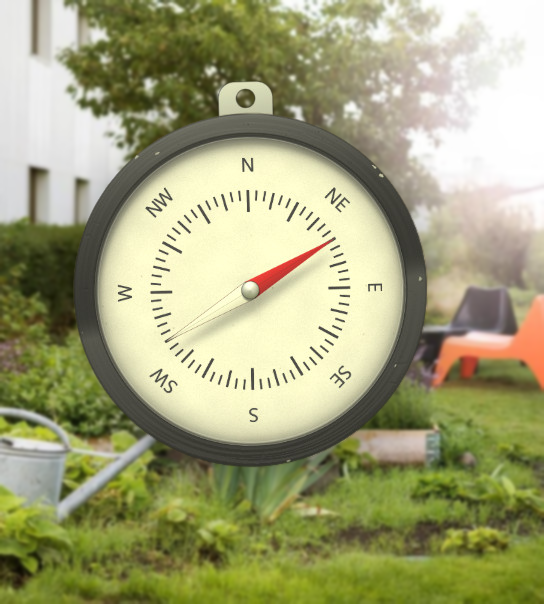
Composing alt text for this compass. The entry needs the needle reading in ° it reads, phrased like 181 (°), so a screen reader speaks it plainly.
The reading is 60 (°)
